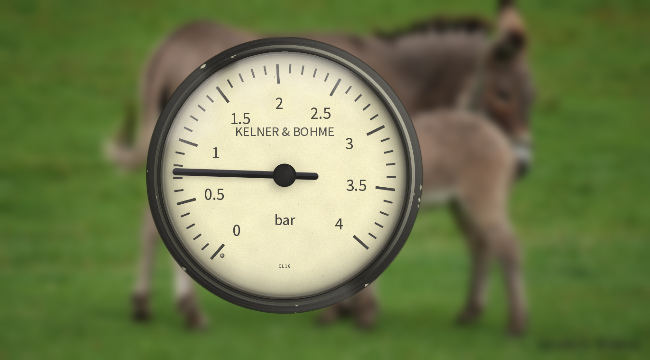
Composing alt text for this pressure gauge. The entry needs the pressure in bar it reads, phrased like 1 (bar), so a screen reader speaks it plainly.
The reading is 0.75 (bar)
